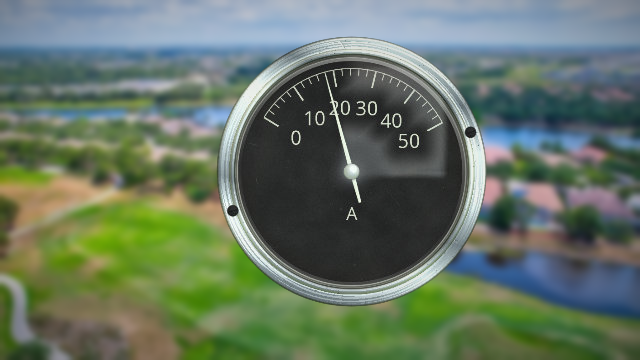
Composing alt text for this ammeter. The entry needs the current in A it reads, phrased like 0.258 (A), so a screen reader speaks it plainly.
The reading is 18 (A)
